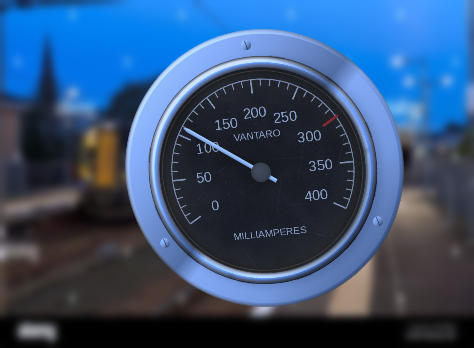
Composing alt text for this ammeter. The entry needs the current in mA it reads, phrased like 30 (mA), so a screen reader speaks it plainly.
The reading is 110 (mA)
